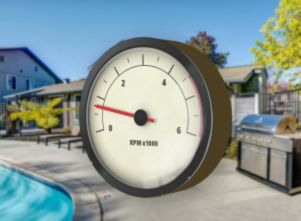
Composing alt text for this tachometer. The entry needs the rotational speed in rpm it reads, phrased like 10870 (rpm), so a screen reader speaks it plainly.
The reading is 750 (rpm)
